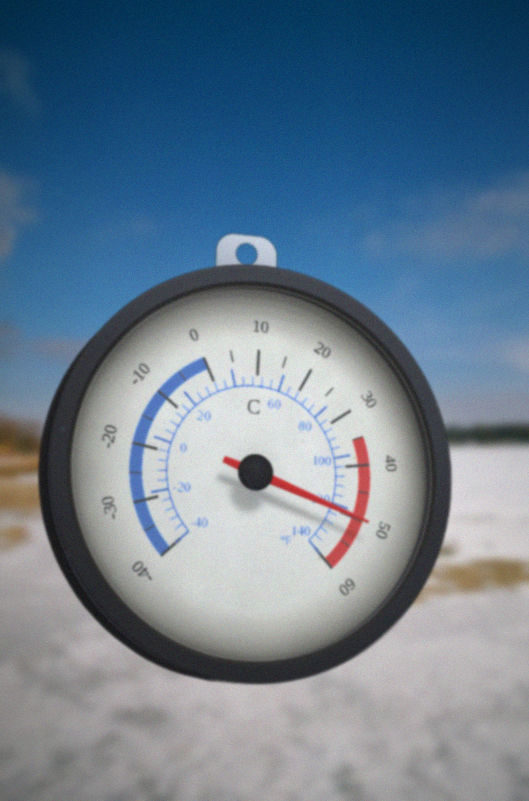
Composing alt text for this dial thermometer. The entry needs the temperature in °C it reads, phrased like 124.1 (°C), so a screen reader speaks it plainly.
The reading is 50 (°C)
